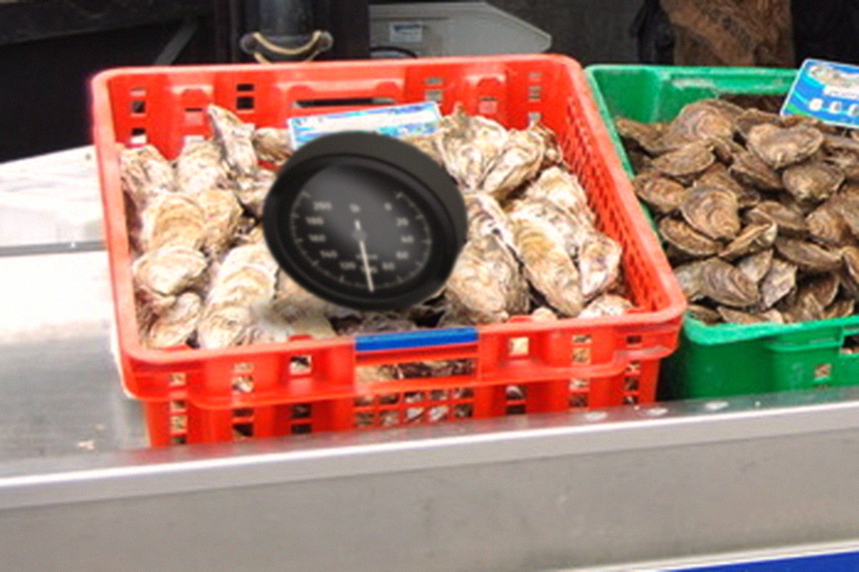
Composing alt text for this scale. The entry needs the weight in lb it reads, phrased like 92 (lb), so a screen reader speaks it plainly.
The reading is 100 (lb)
